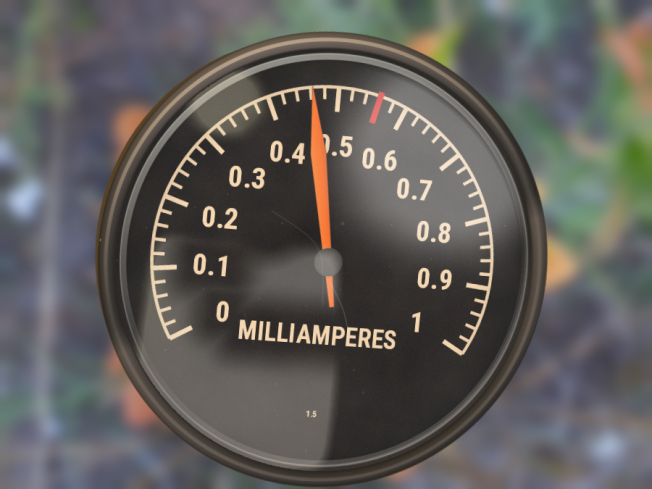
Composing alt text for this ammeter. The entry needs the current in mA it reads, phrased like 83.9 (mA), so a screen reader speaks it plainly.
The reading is 0.46 (mA)
